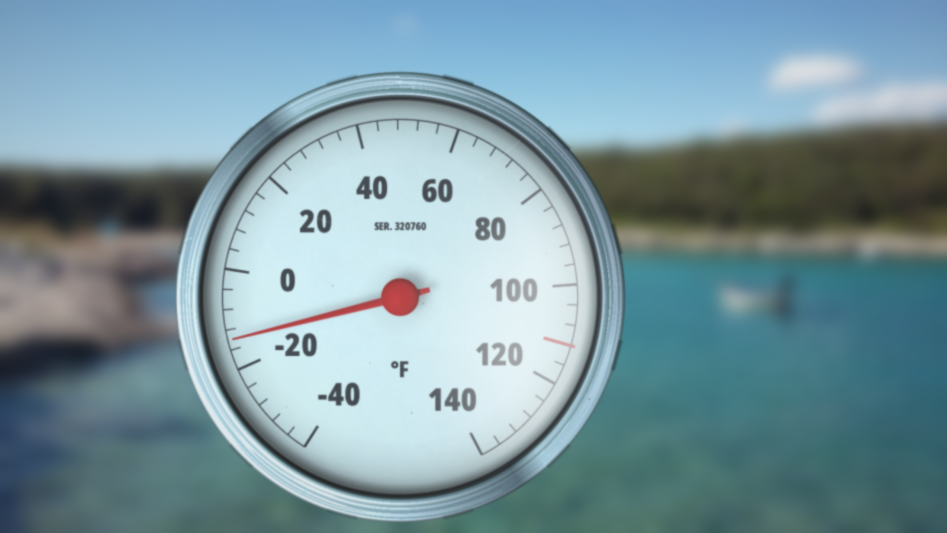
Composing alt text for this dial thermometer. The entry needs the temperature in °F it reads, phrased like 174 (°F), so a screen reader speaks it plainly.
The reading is -14 (°F)
